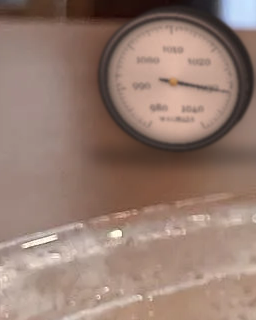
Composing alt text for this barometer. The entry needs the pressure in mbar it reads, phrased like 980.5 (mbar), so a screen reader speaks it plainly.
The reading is 1030 (mbar)
